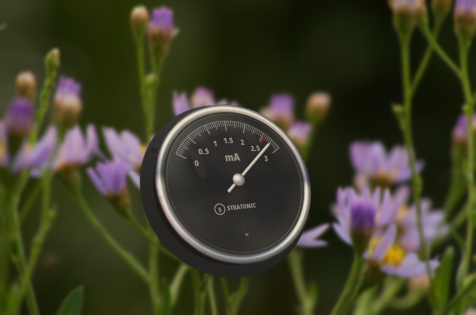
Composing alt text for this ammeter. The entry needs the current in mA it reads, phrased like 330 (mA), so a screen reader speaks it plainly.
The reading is 2.75 (mA)
